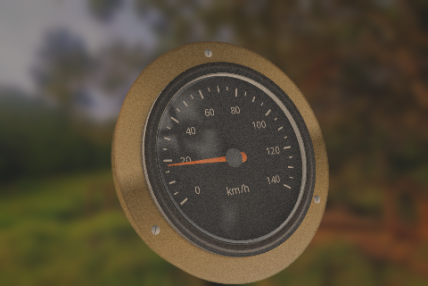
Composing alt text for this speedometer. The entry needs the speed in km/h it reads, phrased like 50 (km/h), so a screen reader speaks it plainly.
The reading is 17.5 (km/h)
